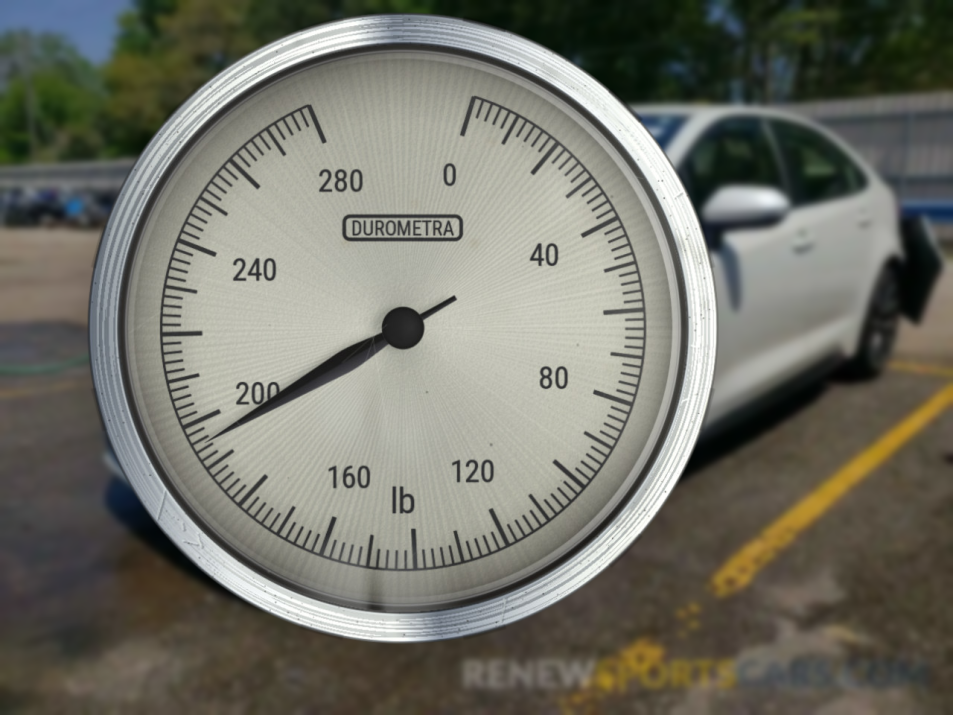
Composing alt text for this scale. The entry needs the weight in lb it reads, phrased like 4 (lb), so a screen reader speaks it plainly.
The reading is 195 (lb)
